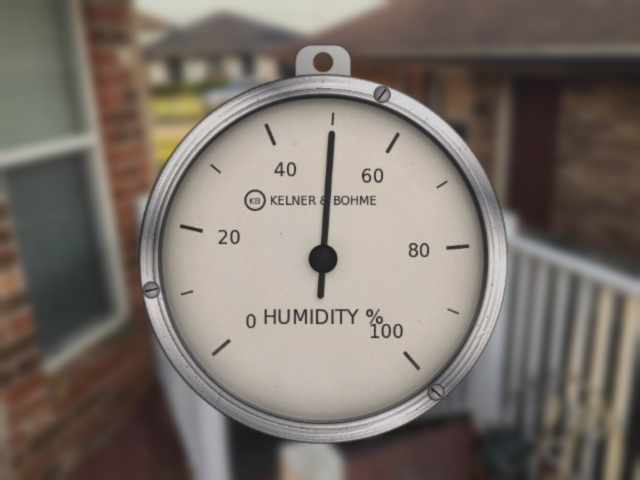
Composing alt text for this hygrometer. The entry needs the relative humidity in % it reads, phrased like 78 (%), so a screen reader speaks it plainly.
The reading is 50 (%)
